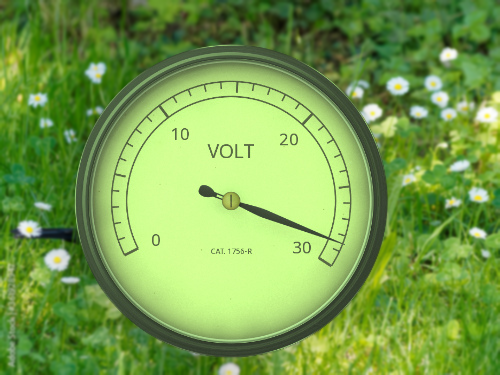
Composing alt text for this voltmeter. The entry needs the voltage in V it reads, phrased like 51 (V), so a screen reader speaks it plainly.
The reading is 28.5 (V)
